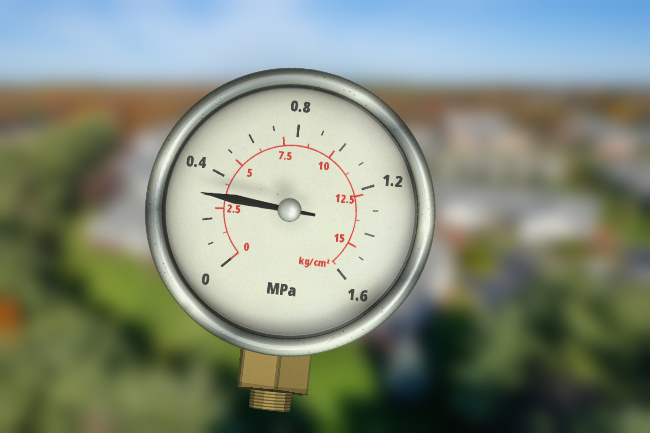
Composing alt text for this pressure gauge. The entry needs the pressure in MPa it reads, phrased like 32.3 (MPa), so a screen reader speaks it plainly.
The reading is 0.3 (MPa)
